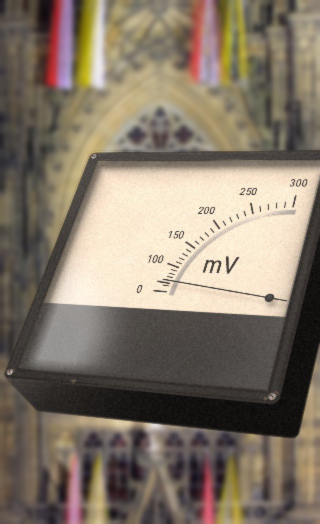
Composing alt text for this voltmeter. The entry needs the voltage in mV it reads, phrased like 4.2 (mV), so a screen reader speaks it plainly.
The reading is 50 (mV)
